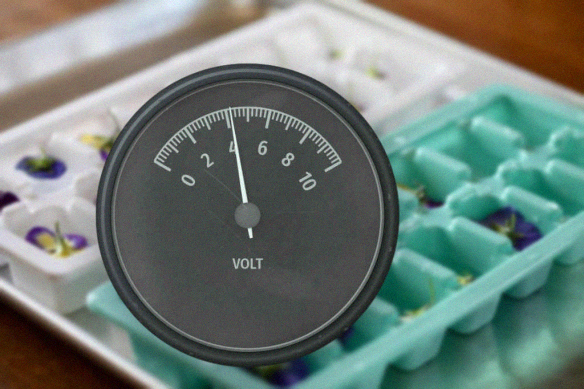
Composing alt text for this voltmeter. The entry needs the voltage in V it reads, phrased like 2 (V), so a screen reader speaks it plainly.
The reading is 4.2 (V)
